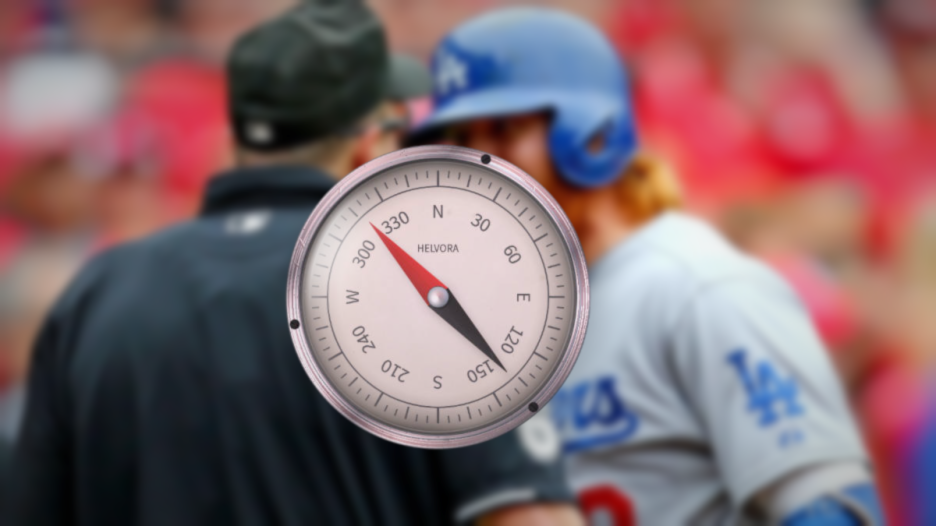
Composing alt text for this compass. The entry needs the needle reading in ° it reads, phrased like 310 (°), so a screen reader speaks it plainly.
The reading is 317.5 (°)
